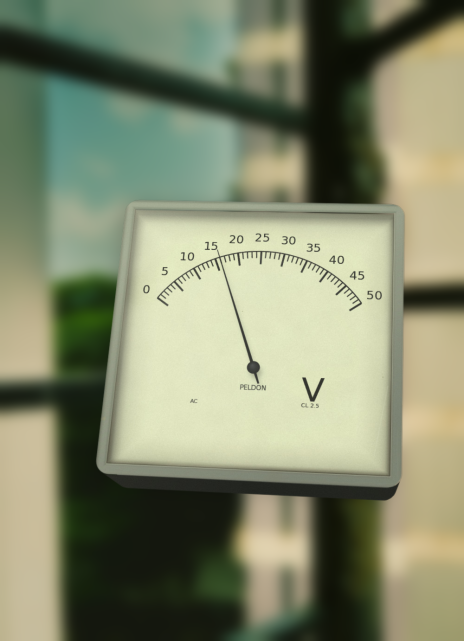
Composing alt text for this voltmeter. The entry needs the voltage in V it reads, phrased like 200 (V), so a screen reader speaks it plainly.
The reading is 16 (V)
